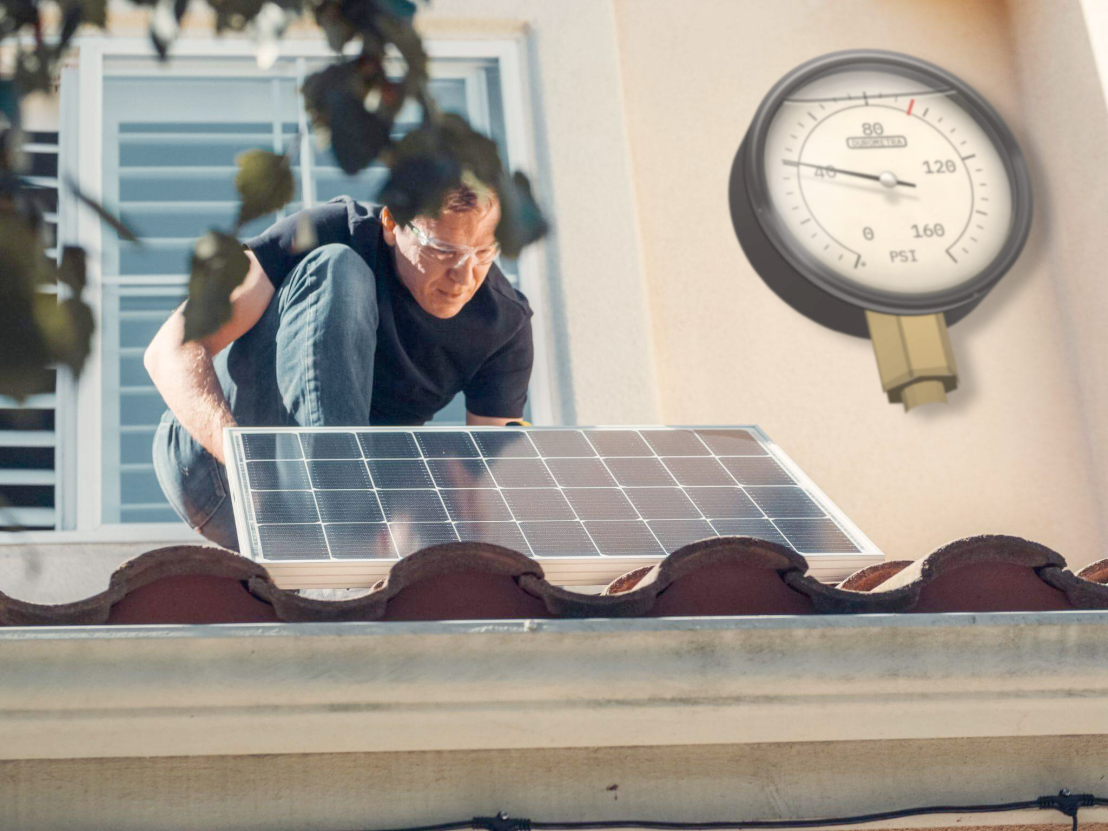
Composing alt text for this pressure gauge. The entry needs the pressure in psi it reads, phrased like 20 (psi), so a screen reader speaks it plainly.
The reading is 40 (psi)
